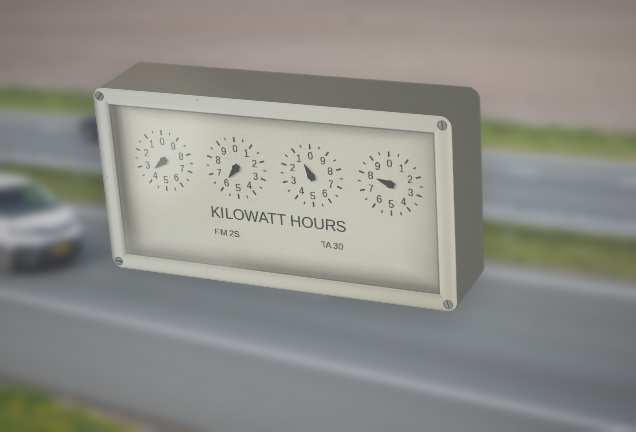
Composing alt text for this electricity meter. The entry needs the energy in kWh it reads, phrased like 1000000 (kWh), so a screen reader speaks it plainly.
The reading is 3608 (kWh)
